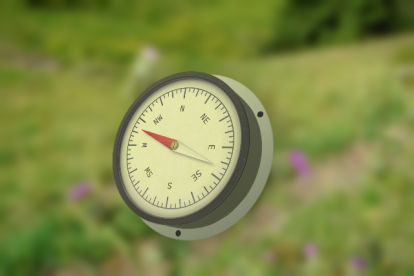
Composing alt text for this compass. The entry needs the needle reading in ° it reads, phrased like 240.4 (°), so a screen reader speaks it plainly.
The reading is 290 (°)
